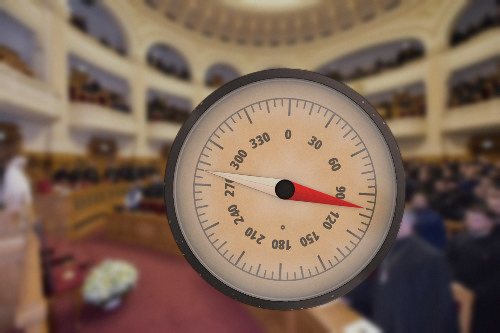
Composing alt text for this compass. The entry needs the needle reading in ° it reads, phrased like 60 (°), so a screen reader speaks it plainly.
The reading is 100 (°)
